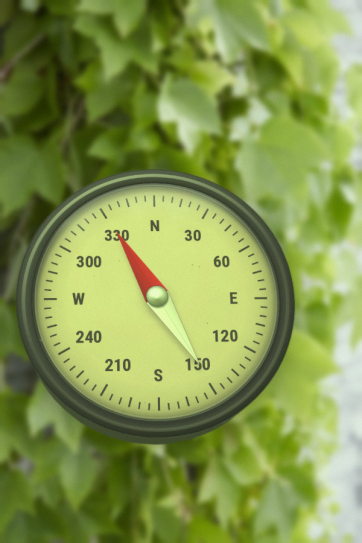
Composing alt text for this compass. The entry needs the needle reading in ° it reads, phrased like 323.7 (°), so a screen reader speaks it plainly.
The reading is 330 (°)
